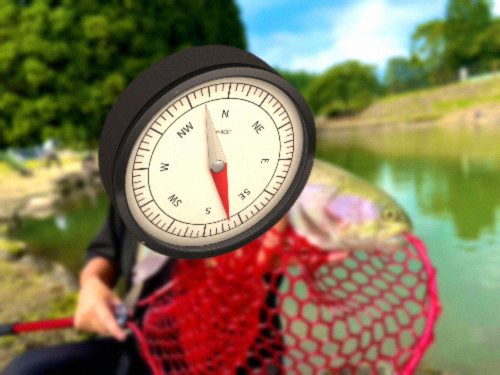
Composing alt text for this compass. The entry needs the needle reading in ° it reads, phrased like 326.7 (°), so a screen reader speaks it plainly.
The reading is 160 (°)
